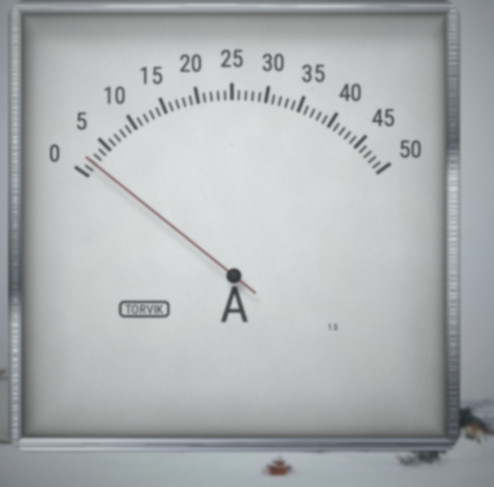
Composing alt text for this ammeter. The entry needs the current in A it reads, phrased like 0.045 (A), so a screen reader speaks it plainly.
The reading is 2 (A)
